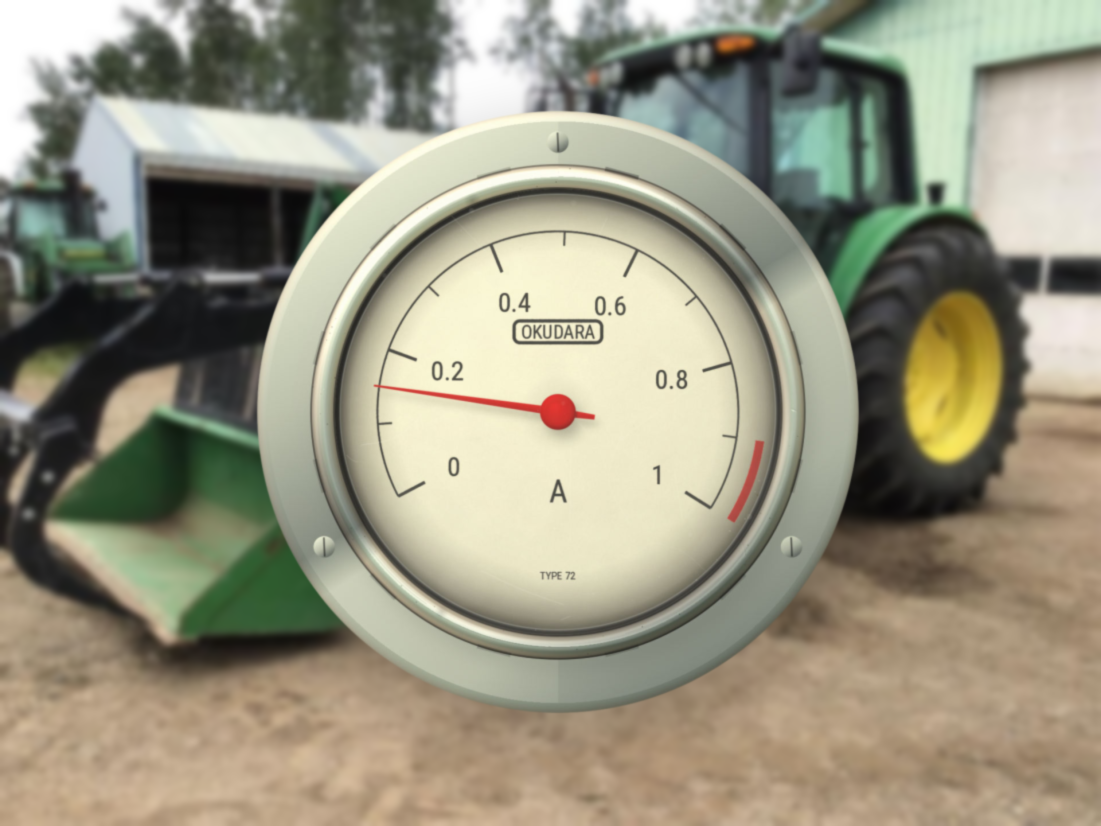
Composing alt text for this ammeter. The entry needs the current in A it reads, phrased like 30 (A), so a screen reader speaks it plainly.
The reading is 0.15 (A)
